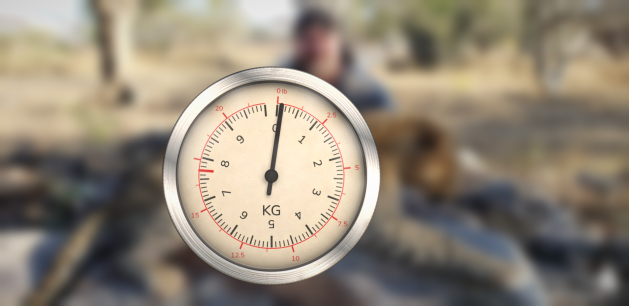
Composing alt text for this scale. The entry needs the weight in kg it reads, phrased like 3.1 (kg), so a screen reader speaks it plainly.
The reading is 0.1 (kg)
